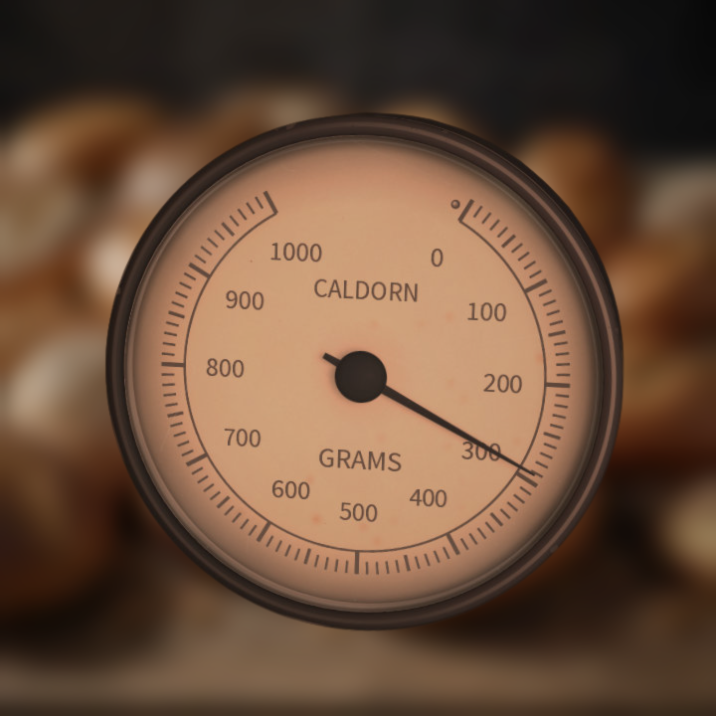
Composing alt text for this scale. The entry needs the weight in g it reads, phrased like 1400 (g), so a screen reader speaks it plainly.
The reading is 290 (g)
